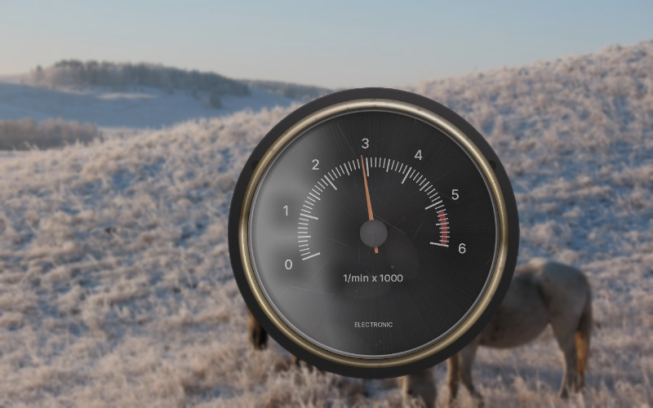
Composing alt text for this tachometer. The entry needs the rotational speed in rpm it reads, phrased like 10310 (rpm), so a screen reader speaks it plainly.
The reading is 2900 (rpm)
